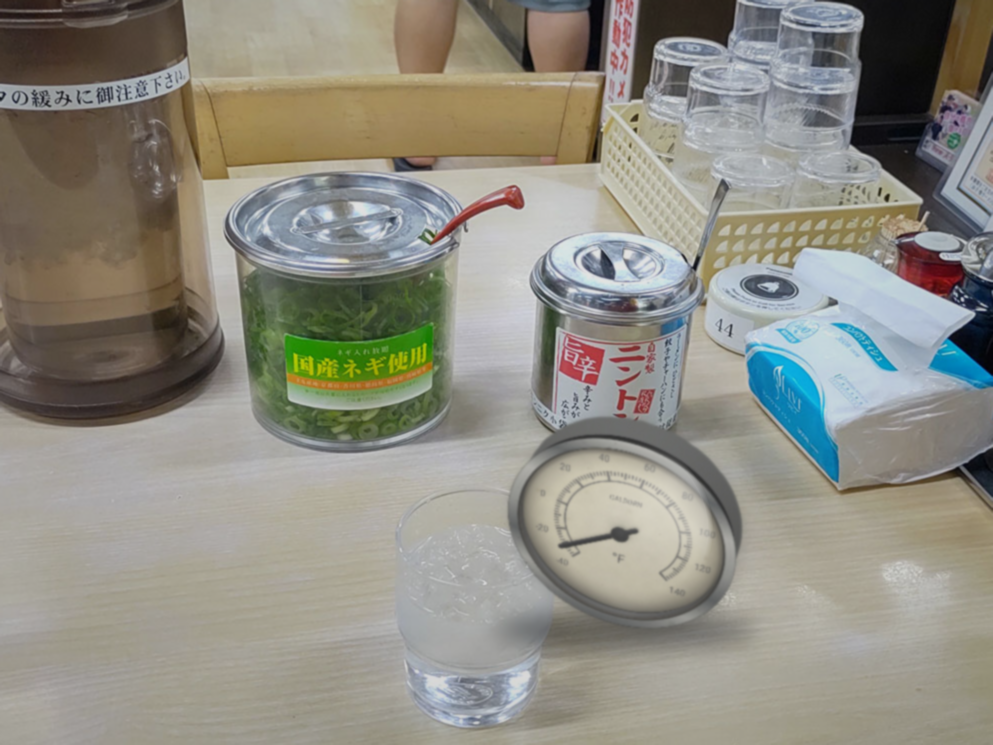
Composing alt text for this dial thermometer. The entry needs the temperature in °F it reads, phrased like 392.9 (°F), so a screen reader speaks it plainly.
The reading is -30 (°F)
